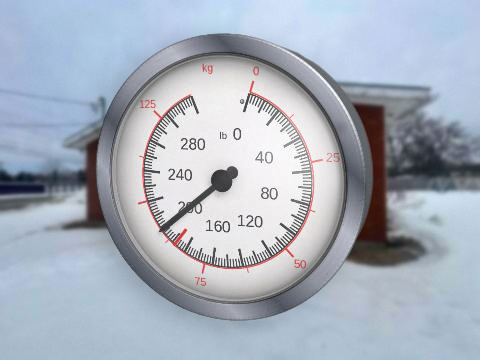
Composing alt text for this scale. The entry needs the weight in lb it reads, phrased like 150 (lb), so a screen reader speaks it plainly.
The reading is 200 (lb)
